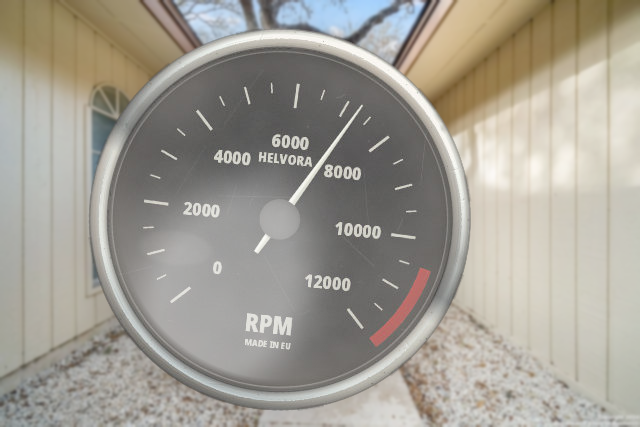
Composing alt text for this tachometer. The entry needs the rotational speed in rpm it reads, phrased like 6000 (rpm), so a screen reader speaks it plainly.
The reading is 7250 (rpm)
